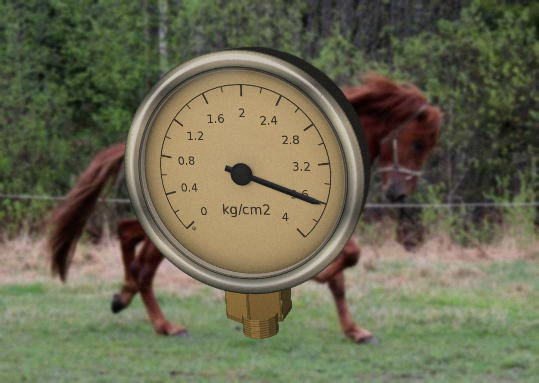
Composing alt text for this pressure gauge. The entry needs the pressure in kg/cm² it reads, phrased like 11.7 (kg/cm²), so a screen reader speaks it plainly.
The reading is 3.6 (kg/cm²)
